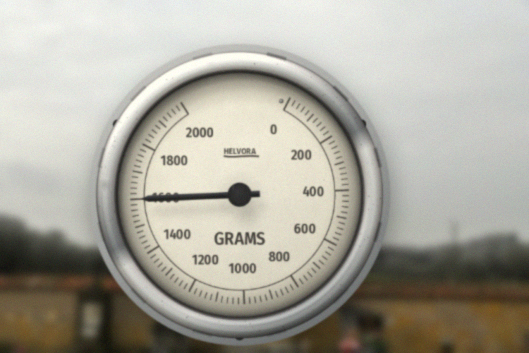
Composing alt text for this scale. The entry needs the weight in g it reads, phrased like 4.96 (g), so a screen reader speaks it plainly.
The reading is 1600 (g)
